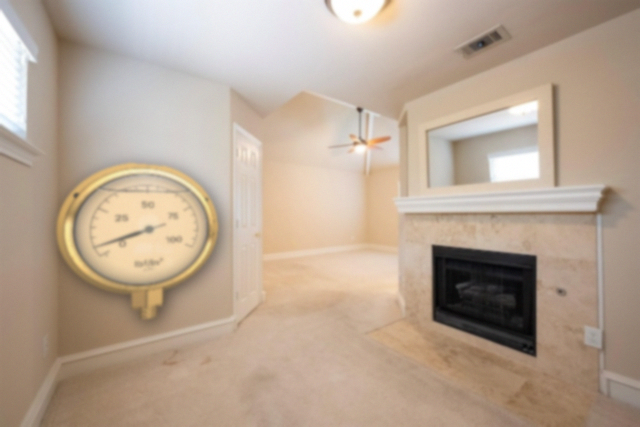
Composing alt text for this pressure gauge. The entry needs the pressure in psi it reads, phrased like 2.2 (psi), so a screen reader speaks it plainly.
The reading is 5 (psi)
